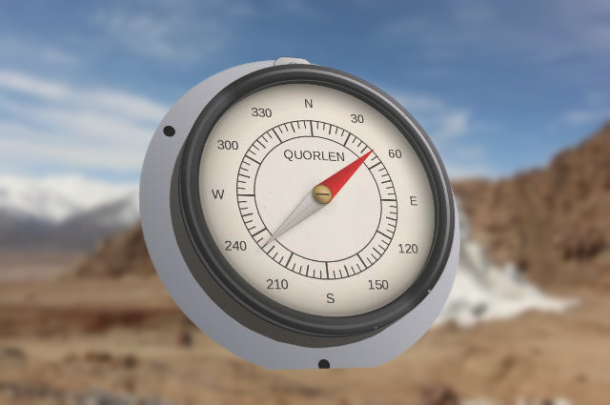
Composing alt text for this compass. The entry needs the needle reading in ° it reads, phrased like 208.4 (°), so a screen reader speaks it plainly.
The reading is 50 (°)
